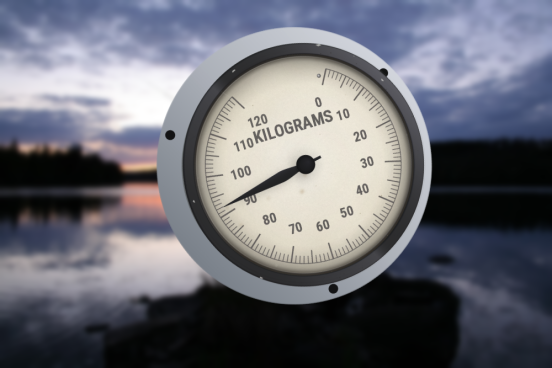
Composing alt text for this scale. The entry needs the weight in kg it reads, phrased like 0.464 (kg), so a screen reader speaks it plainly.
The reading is 92 (kg)
